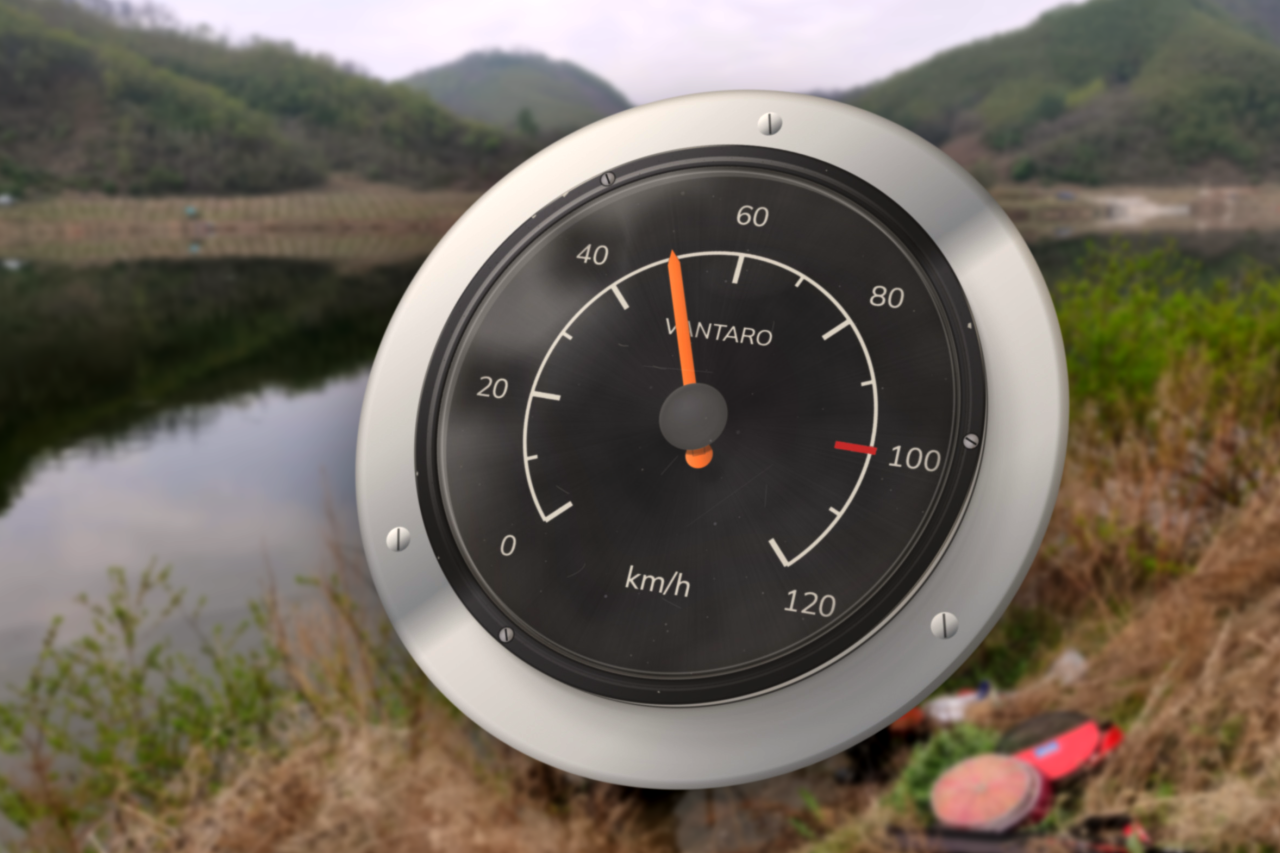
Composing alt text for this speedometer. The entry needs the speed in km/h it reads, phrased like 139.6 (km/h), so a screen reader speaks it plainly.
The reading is 50 (km/h)
